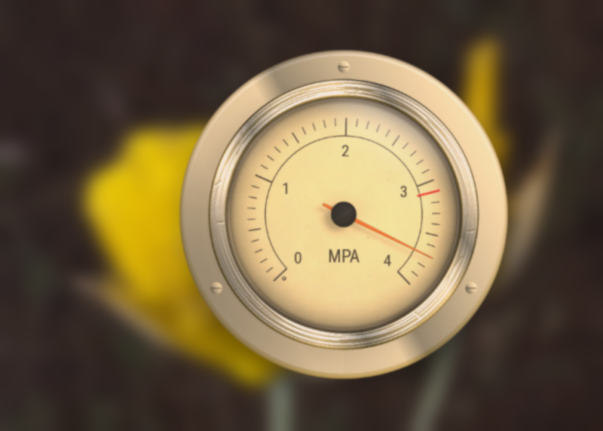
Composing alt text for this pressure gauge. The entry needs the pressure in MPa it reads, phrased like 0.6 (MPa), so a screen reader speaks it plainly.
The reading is 3.7 (MPa)
